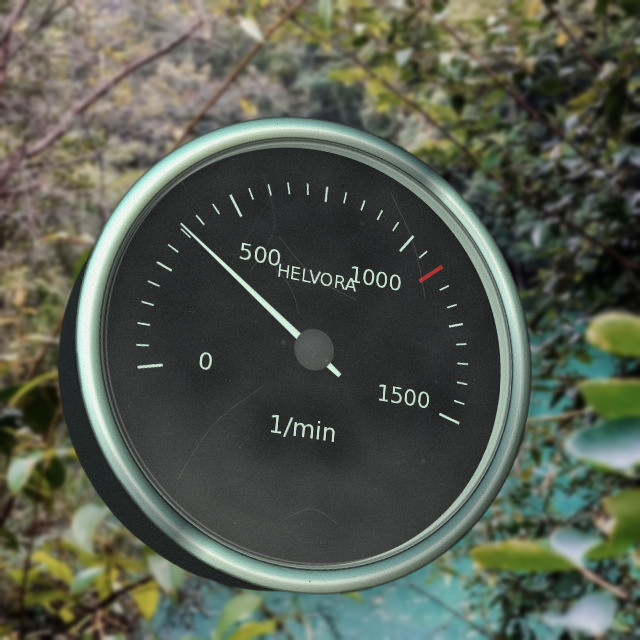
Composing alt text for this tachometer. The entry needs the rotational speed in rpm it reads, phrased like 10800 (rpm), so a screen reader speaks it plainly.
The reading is 350 (rpm)
